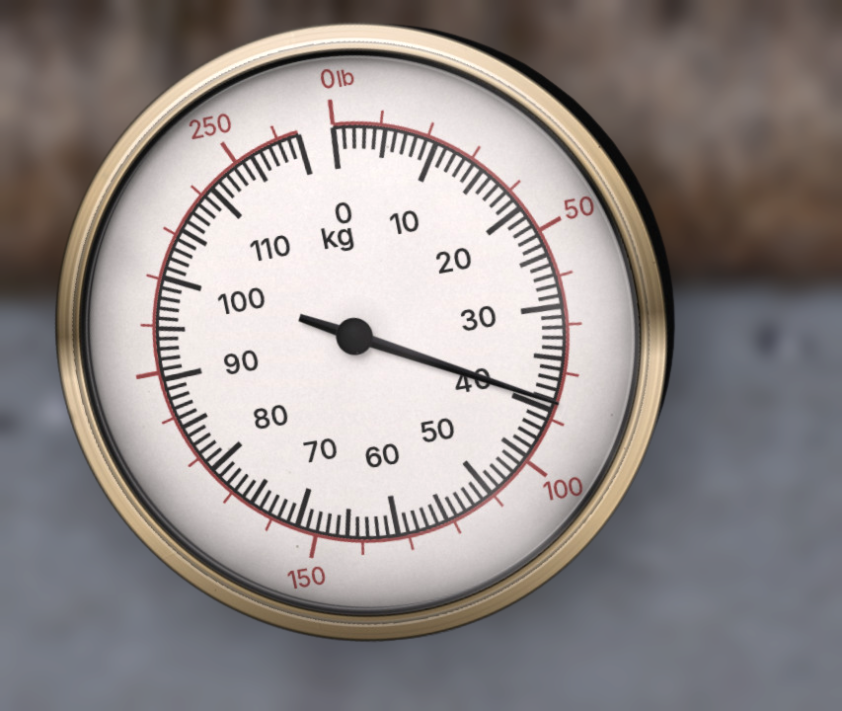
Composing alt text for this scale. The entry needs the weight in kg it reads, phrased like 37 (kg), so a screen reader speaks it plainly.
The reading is 39 (kg)
